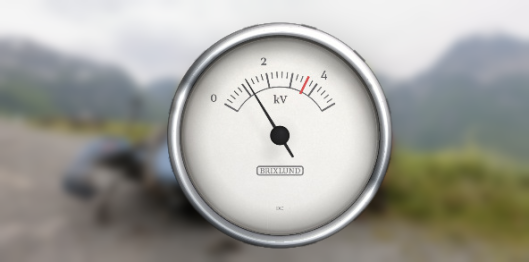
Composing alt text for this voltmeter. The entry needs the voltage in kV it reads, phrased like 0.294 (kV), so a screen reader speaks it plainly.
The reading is 1.2 (kV)
